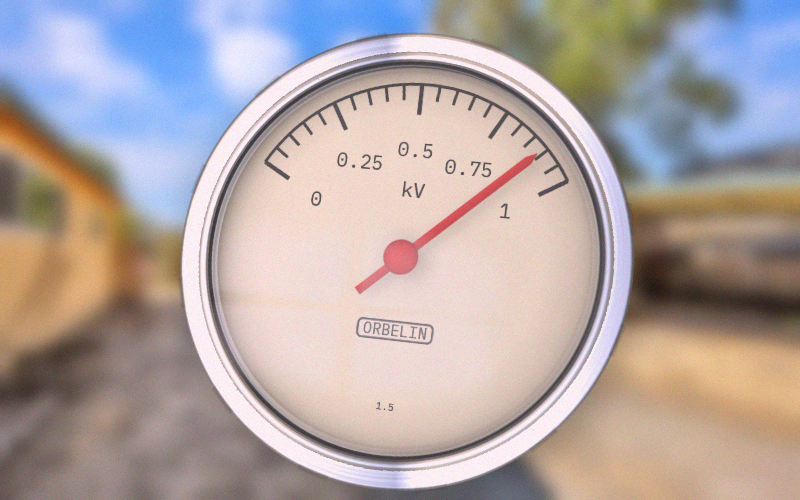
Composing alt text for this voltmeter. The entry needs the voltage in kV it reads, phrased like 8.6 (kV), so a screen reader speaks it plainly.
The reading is 0.9 (kV)
